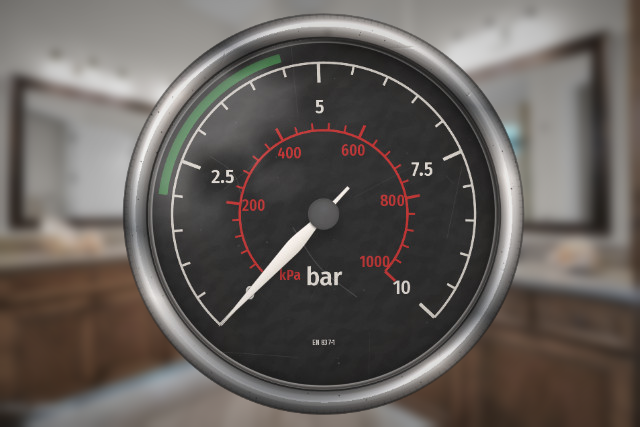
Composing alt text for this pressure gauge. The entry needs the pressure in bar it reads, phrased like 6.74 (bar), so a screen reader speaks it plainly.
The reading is 0 (bar)
